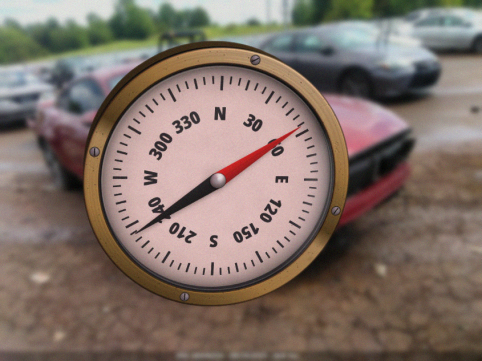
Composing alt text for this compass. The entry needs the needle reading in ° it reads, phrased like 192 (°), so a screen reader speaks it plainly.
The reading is 55 (°)
